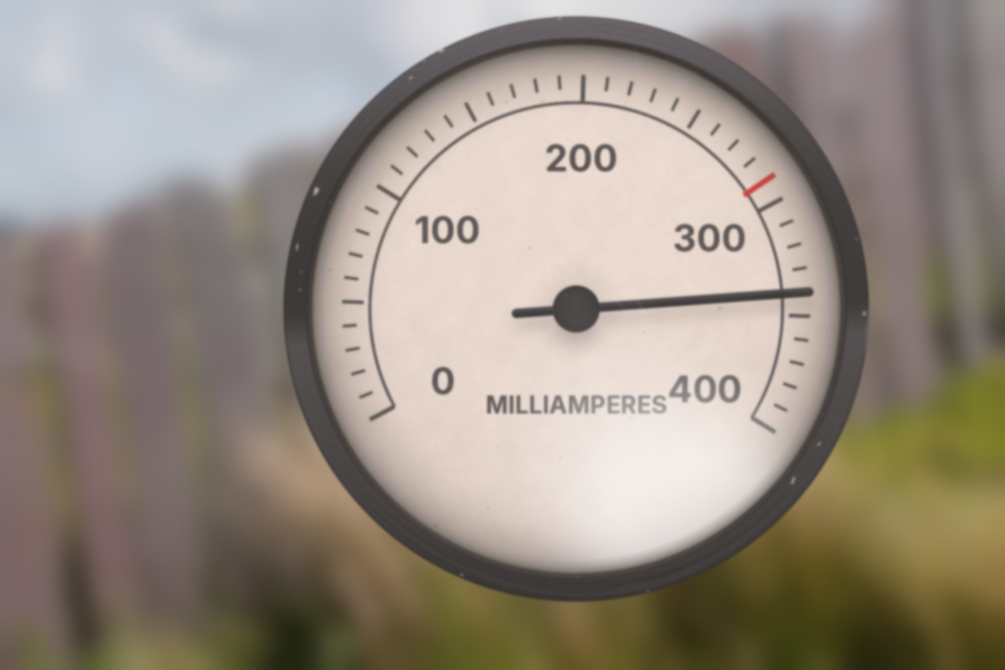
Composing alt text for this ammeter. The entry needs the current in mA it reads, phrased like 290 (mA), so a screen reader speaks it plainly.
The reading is 340 (mA)
